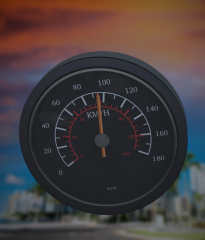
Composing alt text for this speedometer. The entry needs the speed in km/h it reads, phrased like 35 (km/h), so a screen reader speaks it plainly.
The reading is 95 (km/h)
